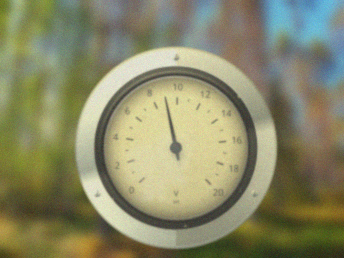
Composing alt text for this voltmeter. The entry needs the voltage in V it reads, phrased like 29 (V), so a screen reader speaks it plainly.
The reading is 9 (V)
